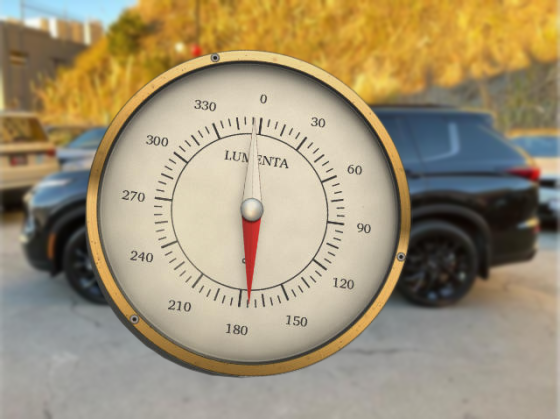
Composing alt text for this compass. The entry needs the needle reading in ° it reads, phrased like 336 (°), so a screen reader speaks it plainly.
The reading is 175 (°)
